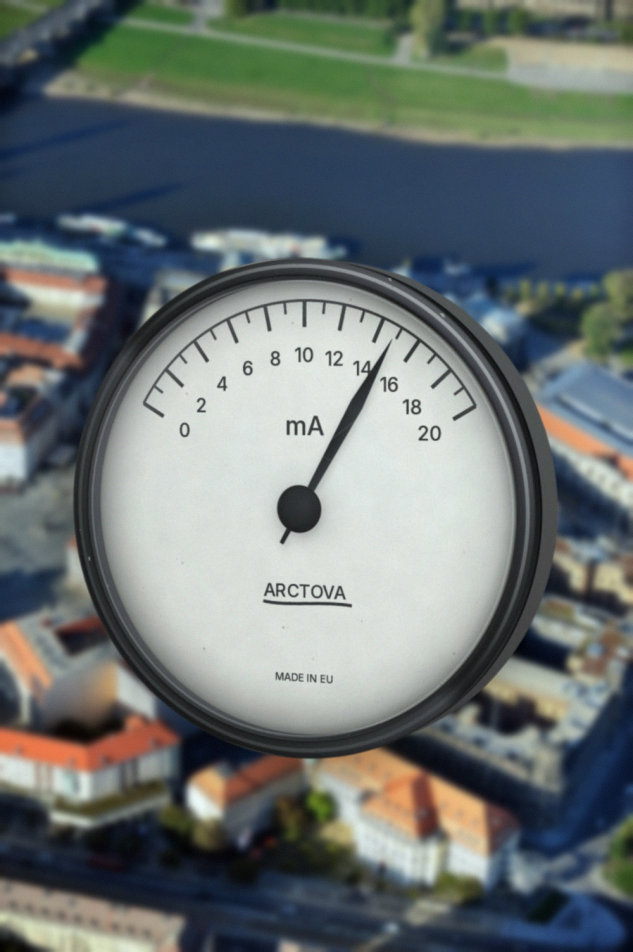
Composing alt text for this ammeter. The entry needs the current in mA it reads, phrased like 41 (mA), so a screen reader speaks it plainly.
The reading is 15 (mA)
